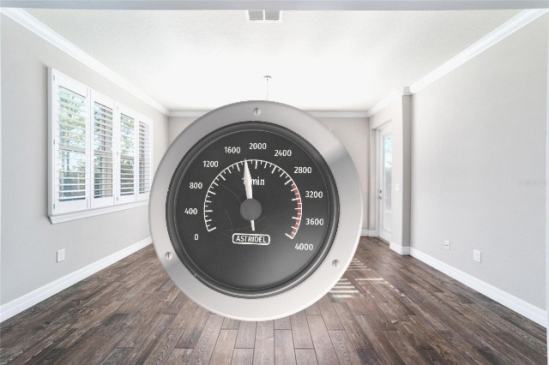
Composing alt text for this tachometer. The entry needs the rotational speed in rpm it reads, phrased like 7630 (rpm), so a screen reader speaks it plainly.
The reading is 1800 (rpm)
